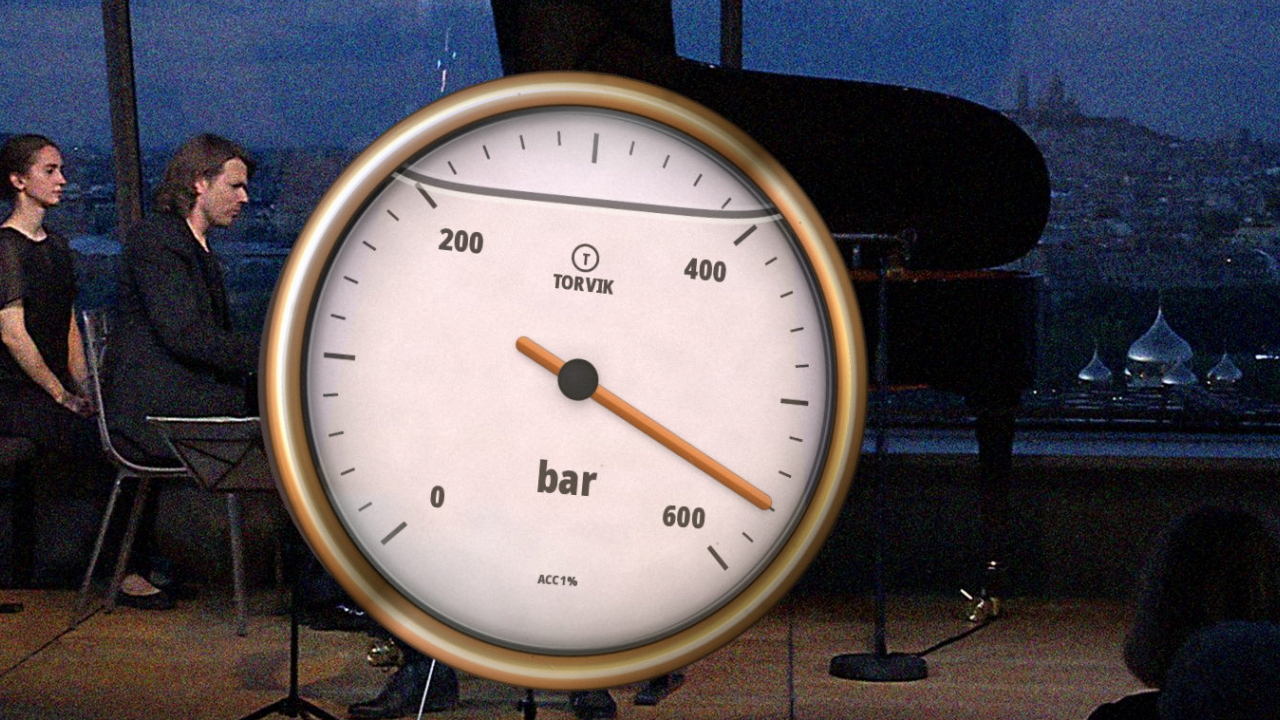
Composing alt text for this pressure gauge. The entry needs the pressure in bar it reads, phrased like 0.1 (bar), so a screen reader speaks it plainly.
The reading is 560 (bar)
